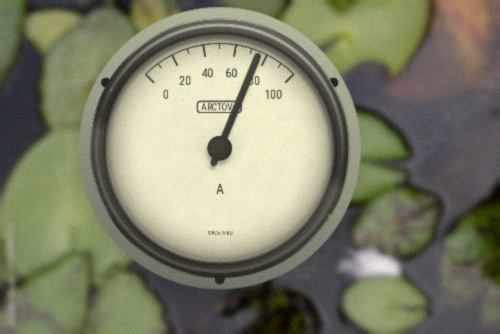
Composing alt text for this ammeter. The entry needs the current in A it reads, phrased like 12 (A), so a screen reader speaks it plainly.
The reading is 75 (A)
